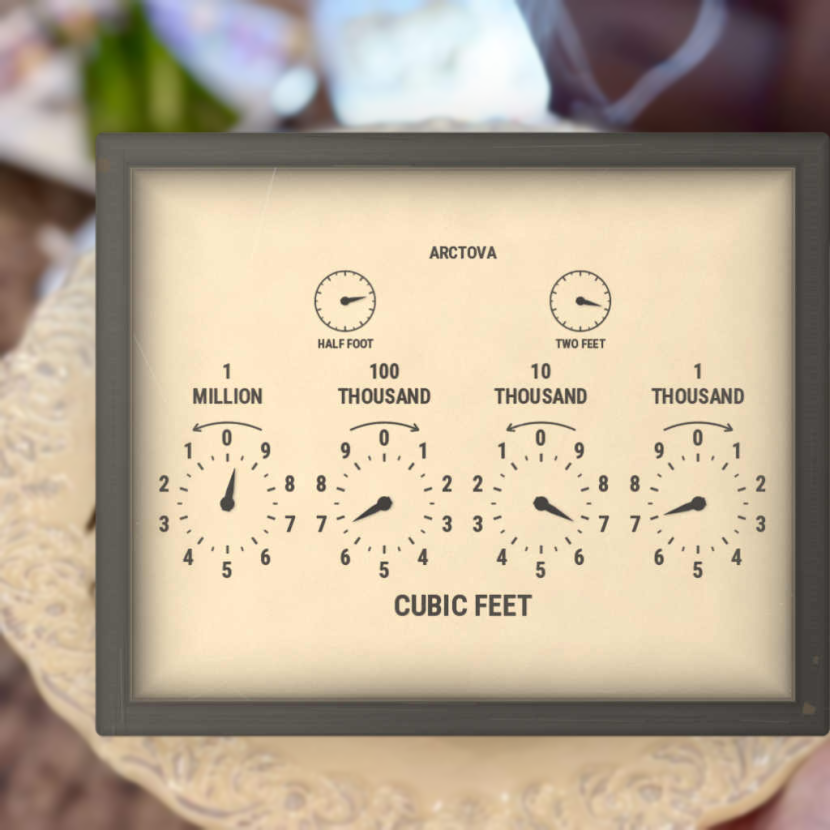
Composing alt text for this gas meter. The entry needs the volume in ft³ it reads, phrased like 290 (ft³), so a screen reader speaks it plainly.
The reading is 966700 (ft³)
